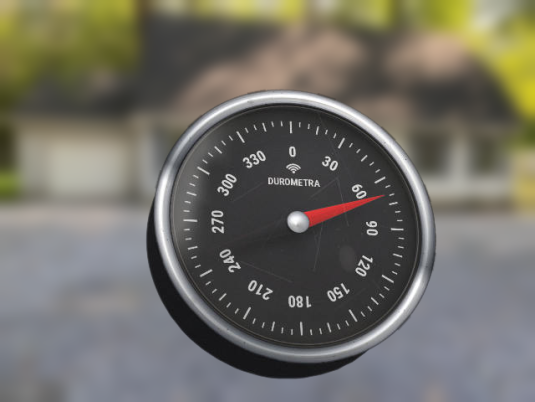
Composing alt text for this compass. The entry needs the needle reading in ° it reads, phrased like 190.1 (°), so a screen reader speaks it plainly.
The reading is 70 (°)
